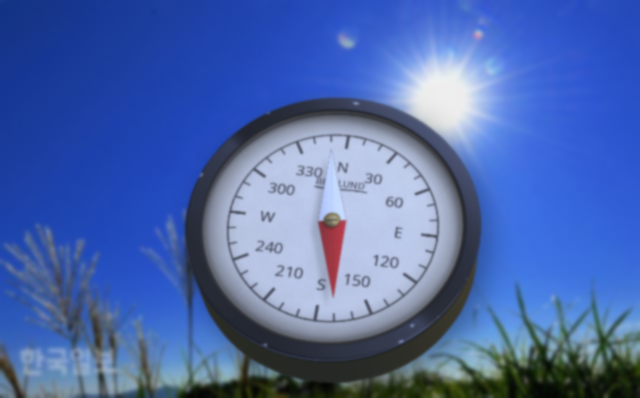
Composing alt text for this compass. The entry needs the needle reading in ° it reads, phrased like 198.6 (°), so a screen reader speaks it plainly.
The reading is 170 (°)
